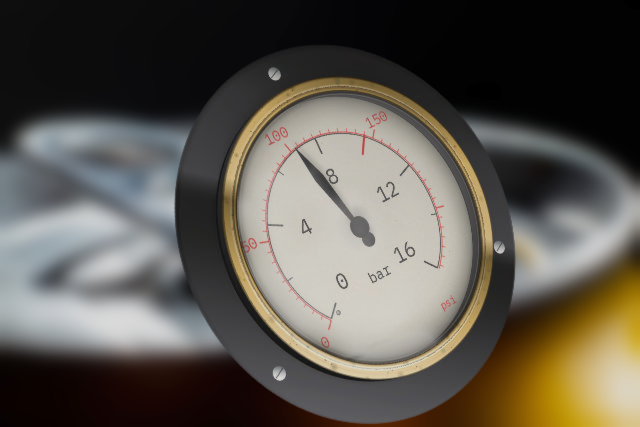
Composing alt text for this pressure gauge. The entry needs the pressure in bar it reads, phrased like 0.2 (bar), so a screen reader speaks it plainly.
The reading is 7 (bar)
